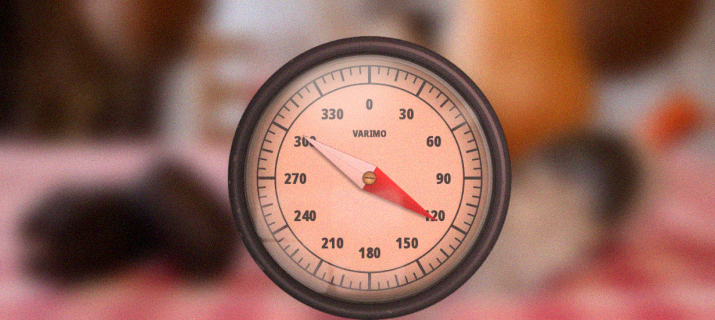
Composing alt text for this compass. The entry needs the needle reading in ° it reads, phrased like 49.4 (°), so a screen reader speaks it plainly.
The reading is 122.5 (°)
